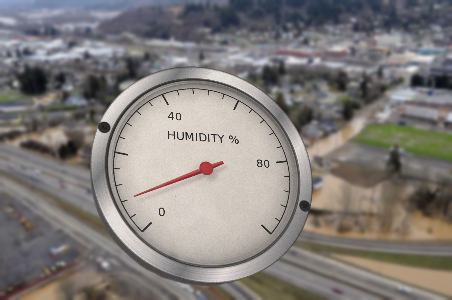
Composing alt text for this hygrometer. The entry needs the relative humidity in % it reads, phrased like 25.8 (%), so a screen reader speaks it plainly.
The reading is 8 (%)
